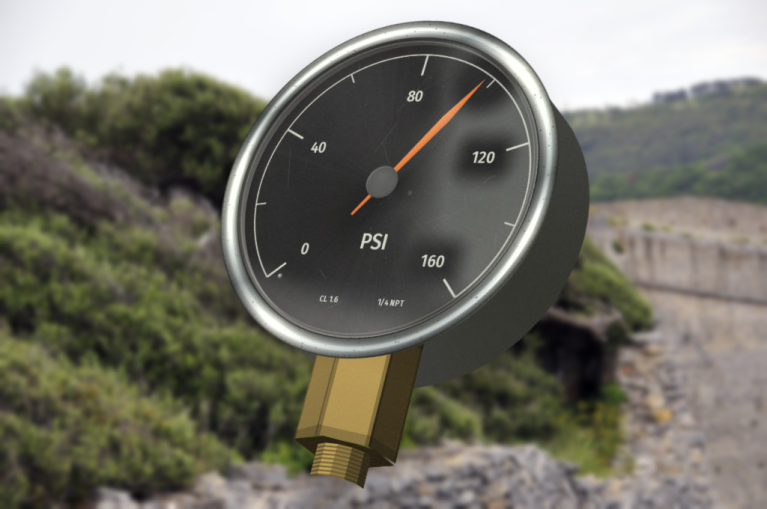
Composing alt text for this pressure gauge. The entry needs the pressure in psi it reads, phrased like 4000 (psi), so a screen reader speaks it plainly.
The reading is 100 (psi)
